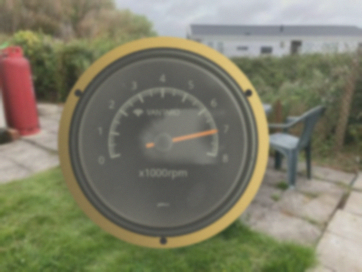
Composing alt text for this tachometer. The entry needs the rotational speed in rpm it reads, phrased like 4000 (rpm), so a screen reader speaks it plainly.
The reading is 7000 (rpm)
